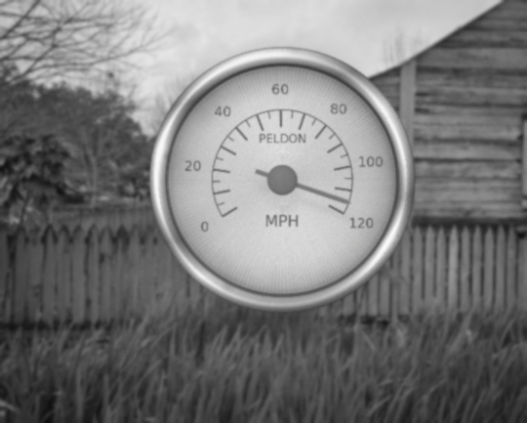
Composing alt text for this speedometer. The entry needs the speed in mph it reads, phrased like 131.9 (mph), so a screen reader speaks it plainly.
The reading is 115 (mph)
